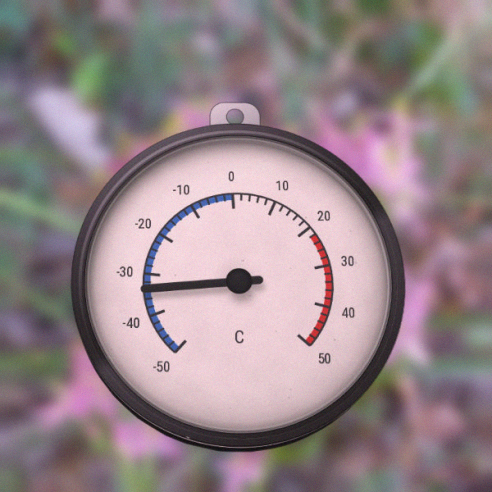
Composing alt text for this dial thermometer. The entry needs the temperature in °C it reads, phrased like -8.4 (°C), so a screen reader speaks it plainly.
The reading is -34 (°C)
